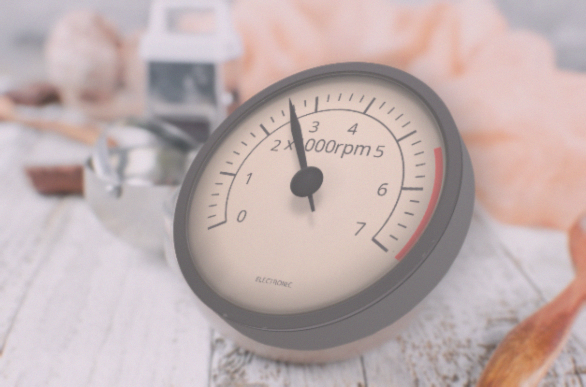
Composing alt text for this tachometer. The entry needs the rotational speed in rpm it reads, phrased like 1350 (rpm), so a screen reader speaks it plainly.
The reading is 2600 (rpm)
